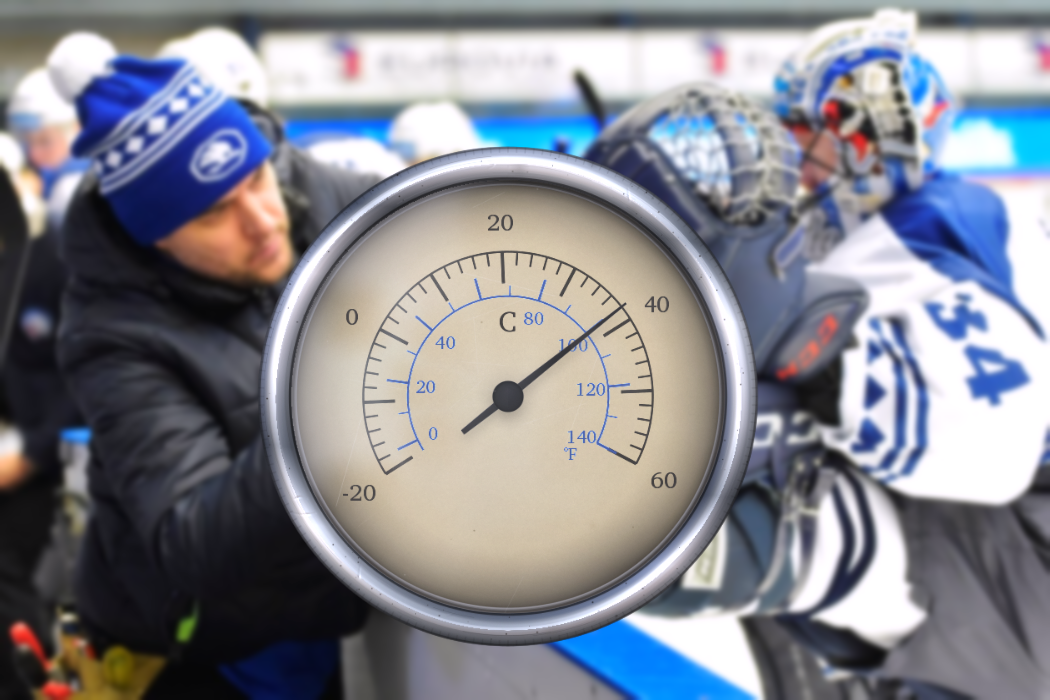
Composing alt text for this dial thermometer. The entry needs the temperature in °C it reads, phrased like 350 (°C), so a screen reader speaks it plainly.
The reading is 38 (°C)
